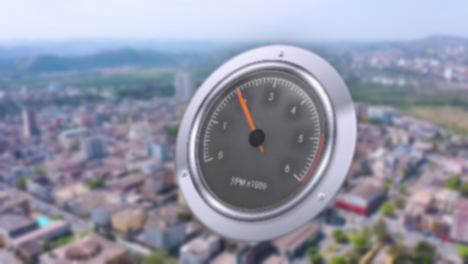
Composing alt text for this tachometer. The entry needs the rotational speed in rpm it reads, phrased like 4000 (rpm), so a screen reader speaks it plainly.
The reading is 2000 (rpm)
